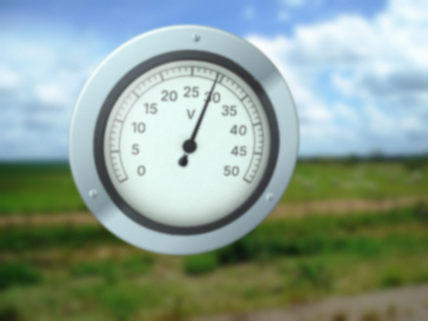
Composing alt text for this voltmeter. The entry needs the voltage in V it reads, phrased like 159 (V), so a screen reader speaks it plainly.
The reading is 29 (V)
